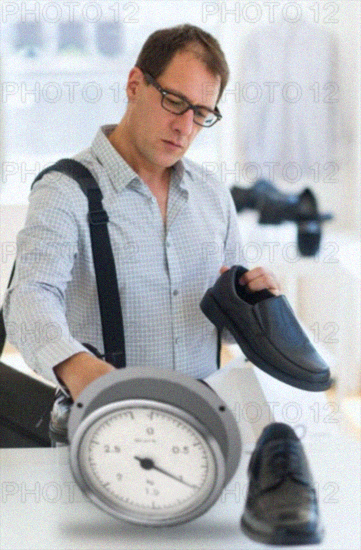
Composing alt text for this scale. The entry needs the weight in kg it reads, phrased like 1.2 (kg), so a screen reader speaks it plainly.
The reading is 1 (kg)
